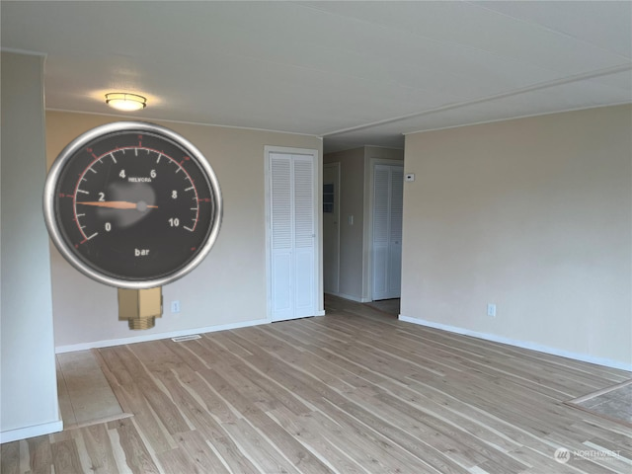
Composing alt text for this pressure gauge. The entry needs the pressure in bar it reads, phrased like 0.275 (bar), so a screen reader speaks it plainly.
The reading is 1.5 (bar)
